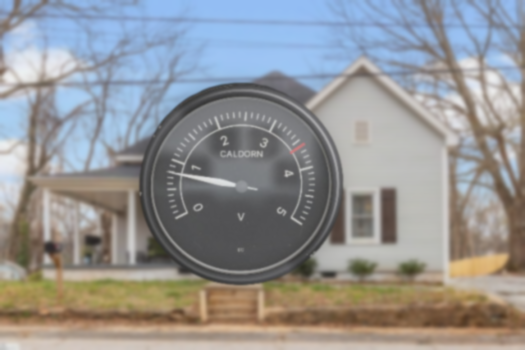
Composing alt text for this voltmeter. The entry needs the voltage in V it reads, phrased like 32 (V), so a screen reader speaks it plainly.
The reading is 0.8 (V)
